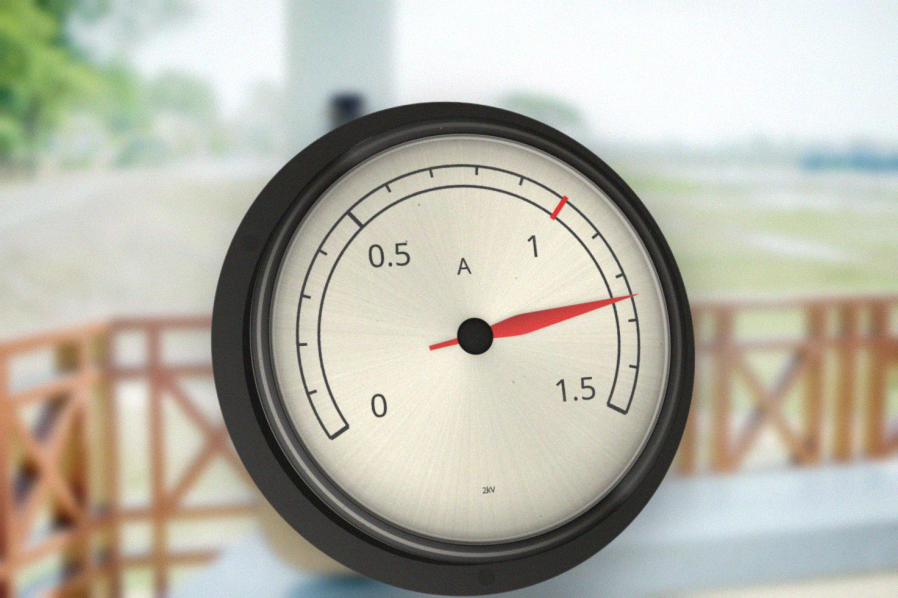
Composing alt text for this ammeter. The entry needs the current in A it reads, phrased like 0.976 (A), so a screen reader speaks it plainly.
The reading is 1.25 (A)
